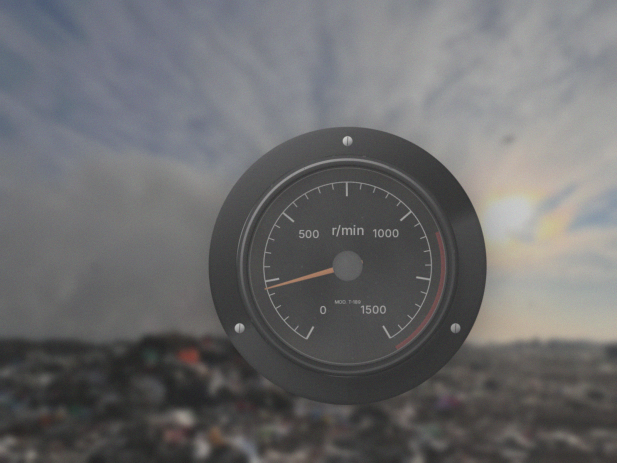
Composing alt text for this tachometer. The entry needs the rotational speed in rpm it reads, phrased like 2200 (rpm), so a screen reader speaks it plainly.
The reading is 225 (rpm)
